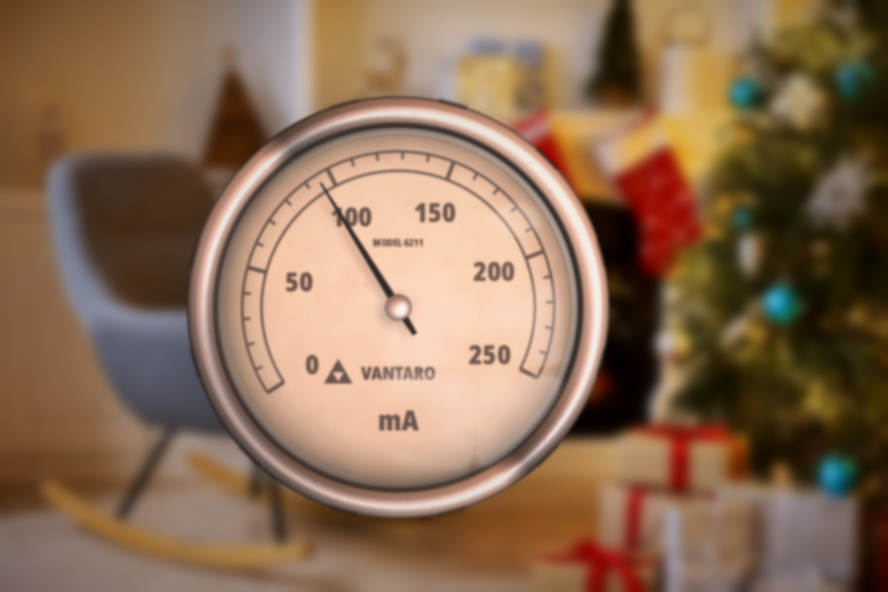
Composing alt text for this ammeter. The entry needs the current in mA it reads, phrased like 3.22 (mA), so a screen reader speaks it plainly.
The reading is 95 (mA)
